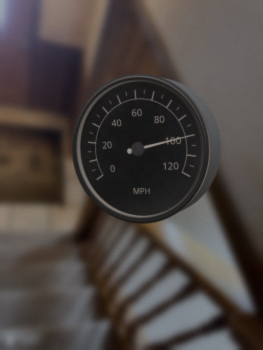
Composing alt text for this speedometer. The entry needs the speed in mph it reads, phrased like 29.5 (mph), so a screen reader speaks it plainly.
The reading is 100 (mph)
